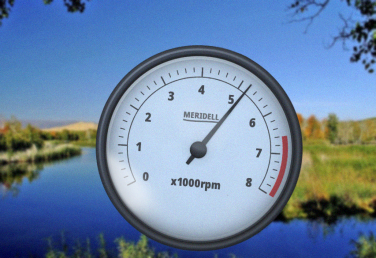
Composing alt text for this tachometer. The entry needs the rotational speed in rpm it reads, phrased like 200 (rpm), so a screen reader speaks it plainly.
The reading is 5200 (rpm)
